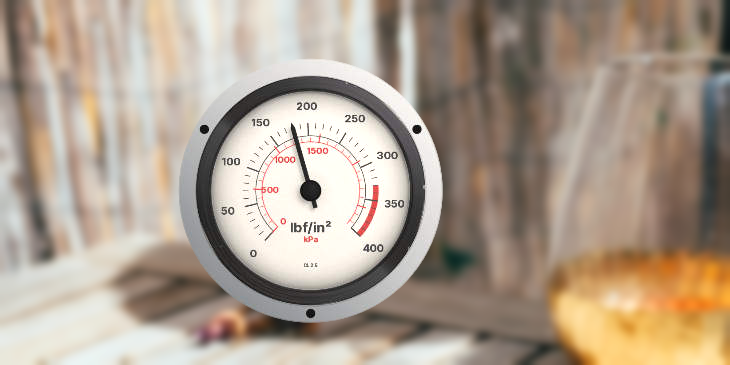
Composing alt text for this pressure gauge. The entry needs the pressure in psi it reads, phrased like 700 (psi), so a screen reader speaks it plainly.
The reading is 180 (psi)
